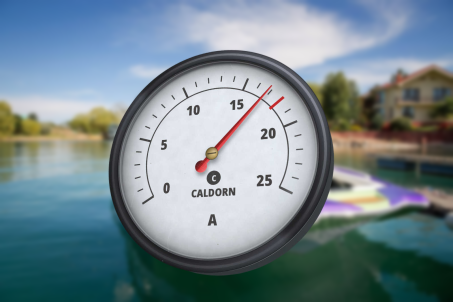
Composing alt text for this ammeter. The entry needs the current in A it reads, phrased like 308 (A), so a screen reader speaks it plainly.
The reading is 17 (A)
